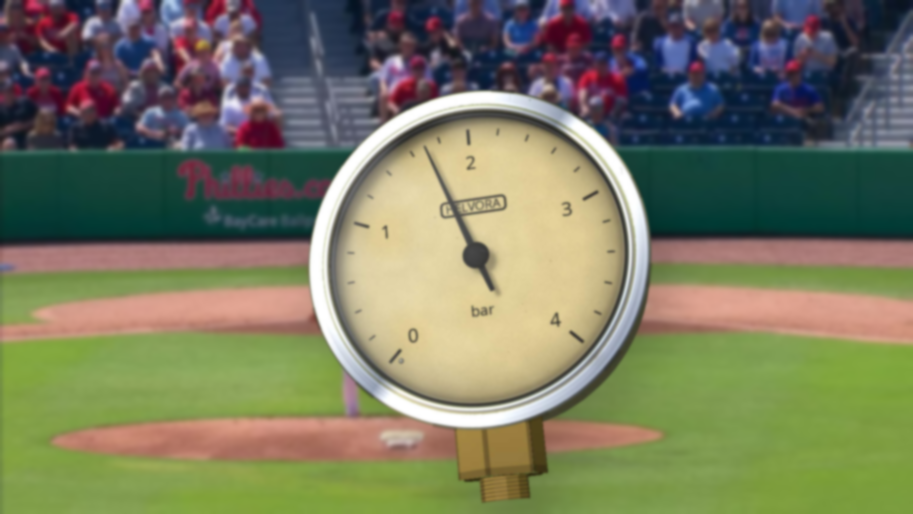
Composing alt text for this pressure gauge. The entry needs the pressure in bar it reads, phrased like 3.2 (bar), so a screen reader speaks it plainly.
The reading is 1.7 (bar)
